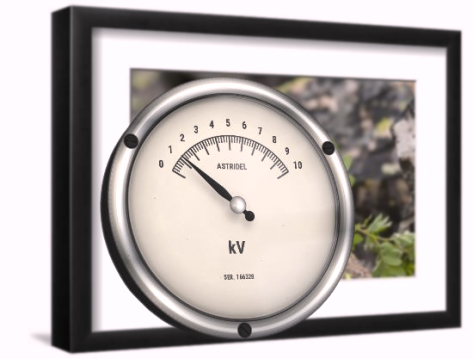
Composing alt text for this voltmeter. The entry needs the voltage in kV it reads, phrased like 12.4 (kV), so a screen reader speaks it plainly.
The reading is 1 (kV)
